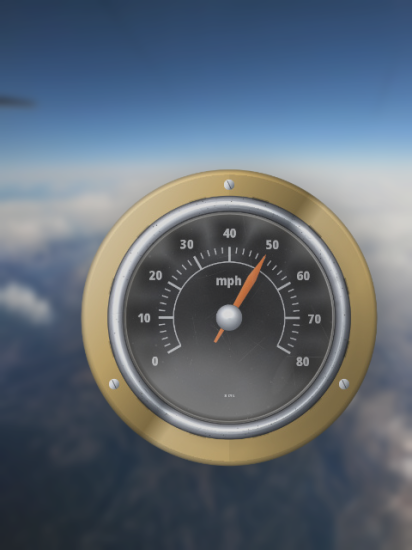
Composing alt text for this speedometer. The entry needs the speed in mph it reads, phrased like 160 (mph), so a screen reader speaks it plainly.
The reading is 50 (mph)
